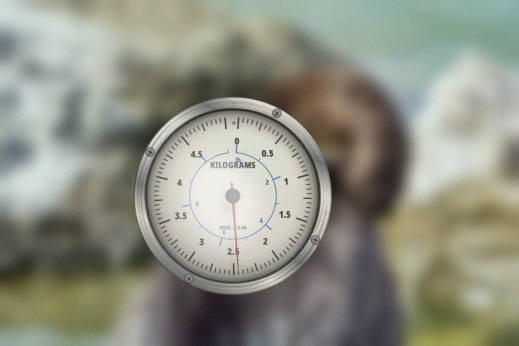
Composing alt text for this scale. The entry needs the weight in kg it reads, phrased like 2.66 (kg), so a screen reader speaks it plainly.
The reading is 2.45 (kg)
